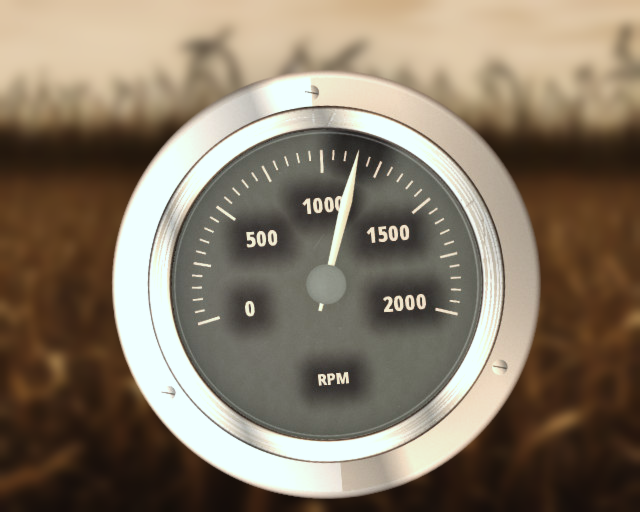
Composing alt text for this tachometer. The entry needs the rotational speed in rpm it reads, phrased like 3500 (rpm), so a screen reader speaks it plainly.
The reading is 1150 (rpm)
